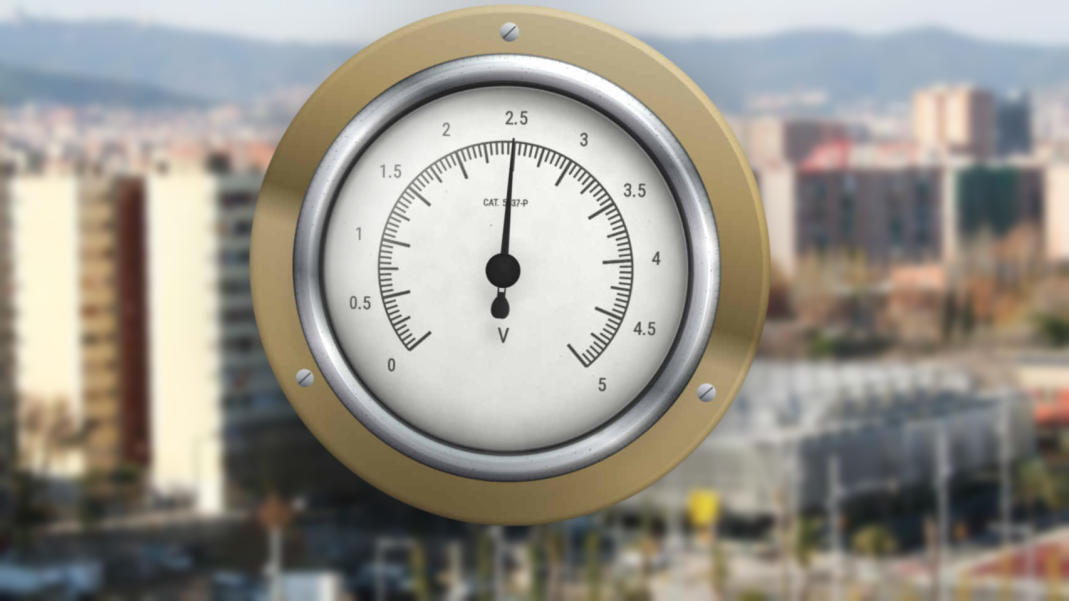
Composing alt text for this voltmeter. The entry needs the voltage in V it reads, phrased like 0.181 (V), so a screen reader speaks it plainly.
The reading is 2.5 (V)
